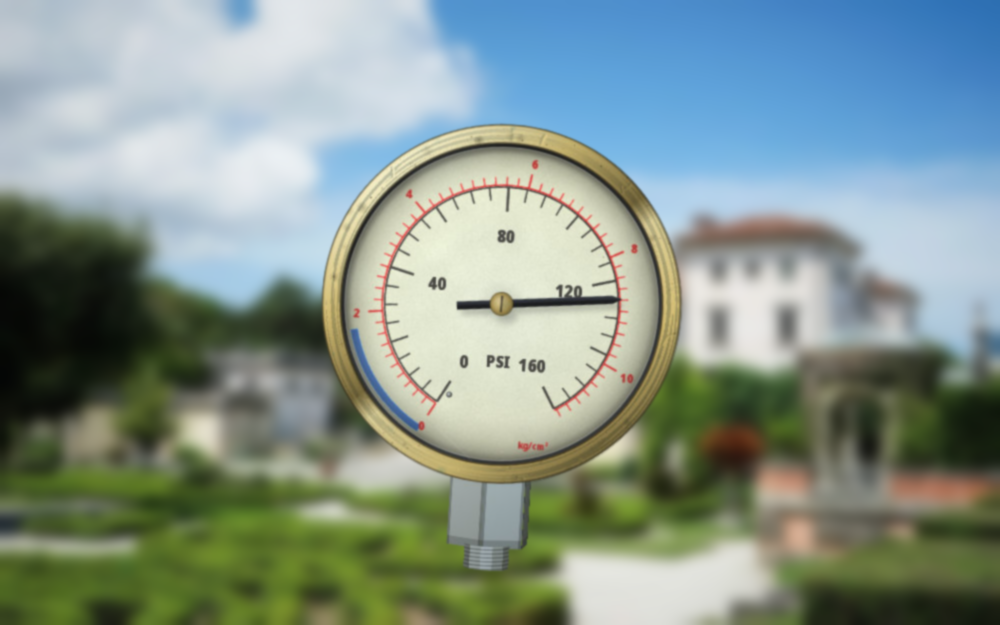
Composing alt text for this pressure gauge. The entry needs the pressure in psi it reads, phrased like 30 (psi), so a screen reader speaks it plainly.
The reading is 125 (psi)
